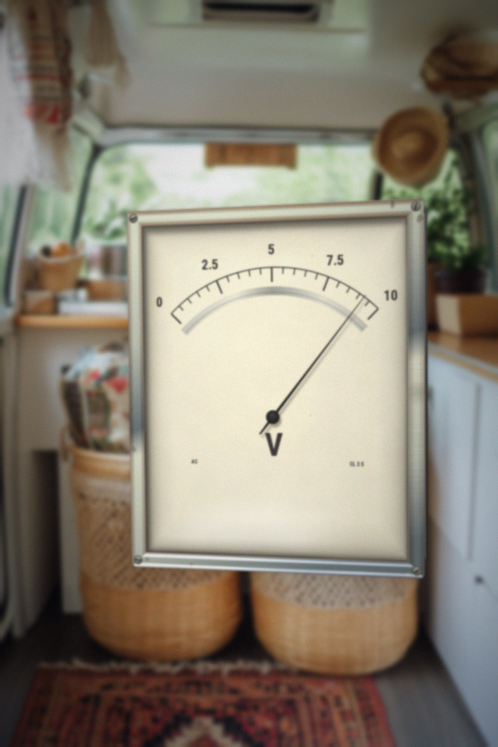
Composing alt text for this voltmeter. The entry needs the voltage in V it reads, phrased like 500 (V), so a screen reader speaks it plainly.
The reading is 9.25 (V)
